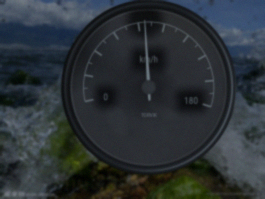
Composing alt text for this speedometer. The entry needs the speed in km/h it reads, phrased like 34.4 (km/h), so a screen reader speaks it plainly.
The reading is 85 (km/h)
